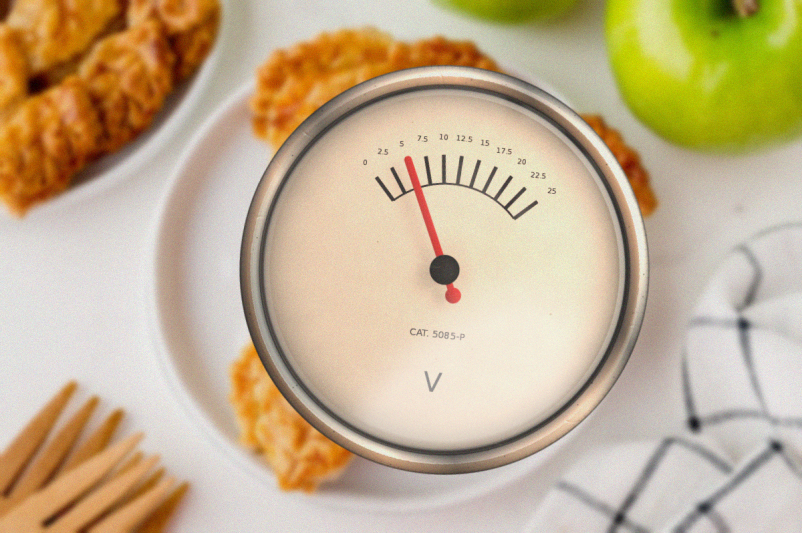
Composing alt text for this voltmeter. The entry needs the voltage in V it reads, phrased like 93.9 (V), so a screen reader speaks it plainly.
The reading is 5 (V)
